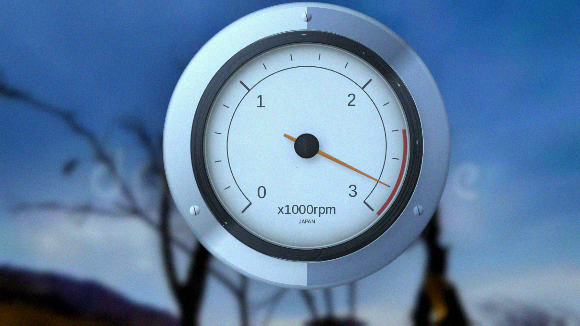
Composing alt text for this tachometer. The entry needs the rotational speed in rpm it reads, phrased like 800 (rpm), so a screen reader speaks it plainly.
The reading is 2800 (rpm)
